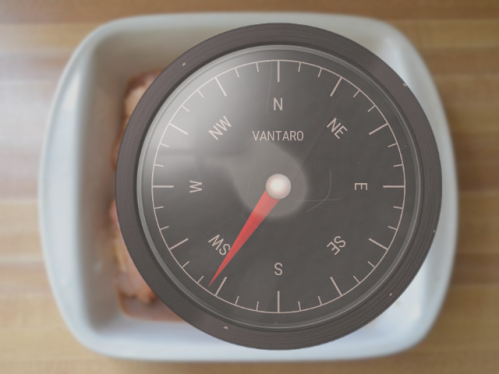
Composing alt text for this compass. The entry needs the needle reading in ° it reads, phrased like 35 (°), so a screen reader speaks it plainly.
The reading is 215 (°)
